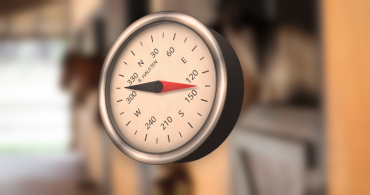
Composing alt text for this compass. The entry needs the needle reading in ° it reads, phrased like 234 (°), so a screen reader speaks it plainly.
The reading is 135 (°)
